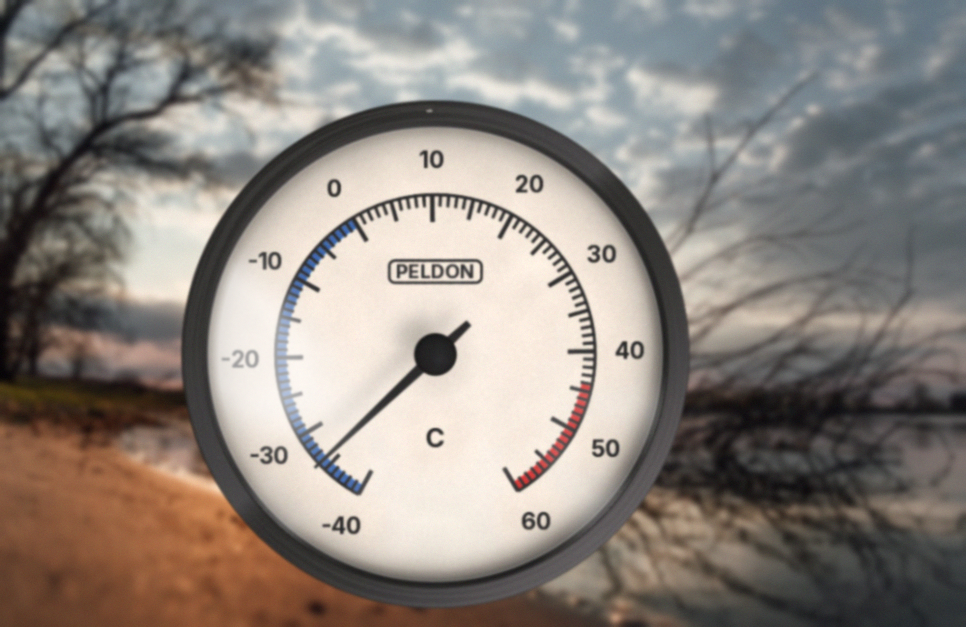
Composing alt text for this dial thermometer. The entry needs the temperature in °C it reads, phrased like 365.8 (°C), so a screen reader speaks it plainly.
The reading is -34 (°C)
